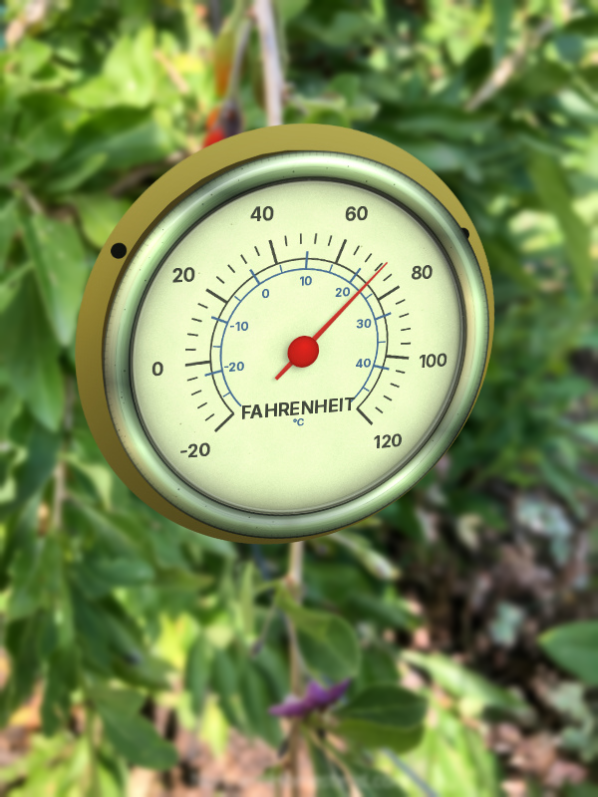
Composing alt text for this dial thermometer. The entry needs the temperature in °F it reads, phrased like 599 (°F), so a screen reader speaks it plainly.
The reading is 72 (°F)
